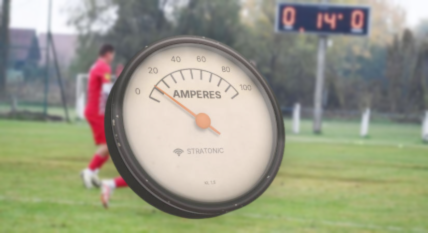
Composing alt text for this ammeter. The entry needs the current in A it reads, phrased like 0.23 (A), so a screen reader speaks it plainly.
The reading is 10 (A)
